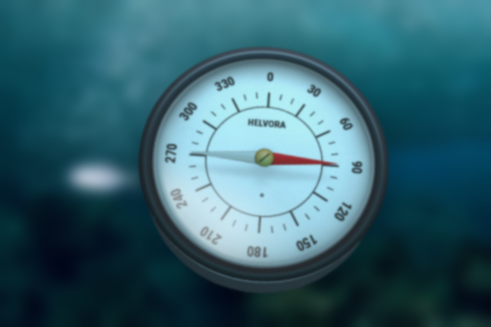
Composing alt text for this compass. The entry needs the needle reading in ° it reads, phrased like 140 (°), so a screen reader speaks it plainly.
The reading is 90 (°)
